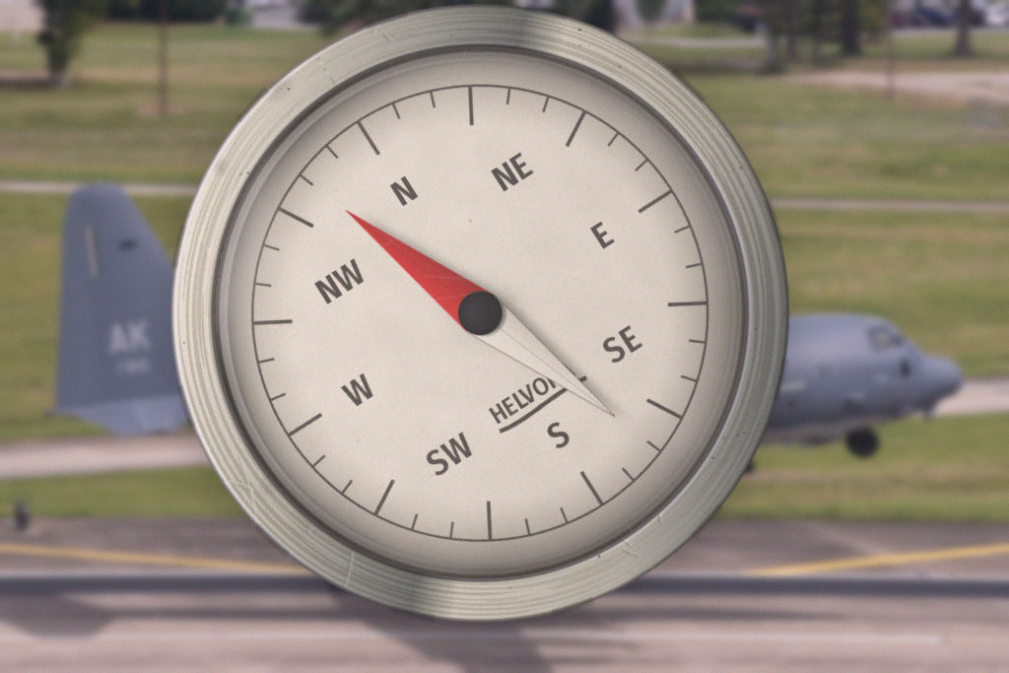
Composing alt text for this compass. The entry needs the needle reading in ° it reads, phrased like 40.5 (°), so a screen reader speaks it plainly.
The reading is 340 (°)
